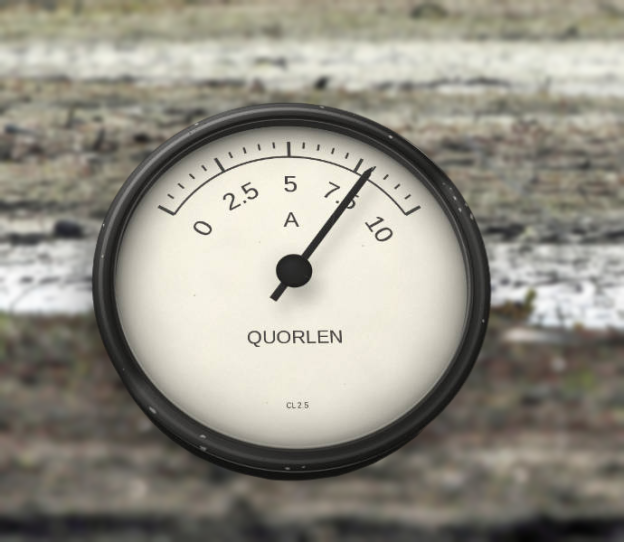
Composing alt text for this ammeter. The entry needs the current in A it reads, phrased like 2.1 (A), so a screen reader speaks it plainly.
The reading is 8 (A)
